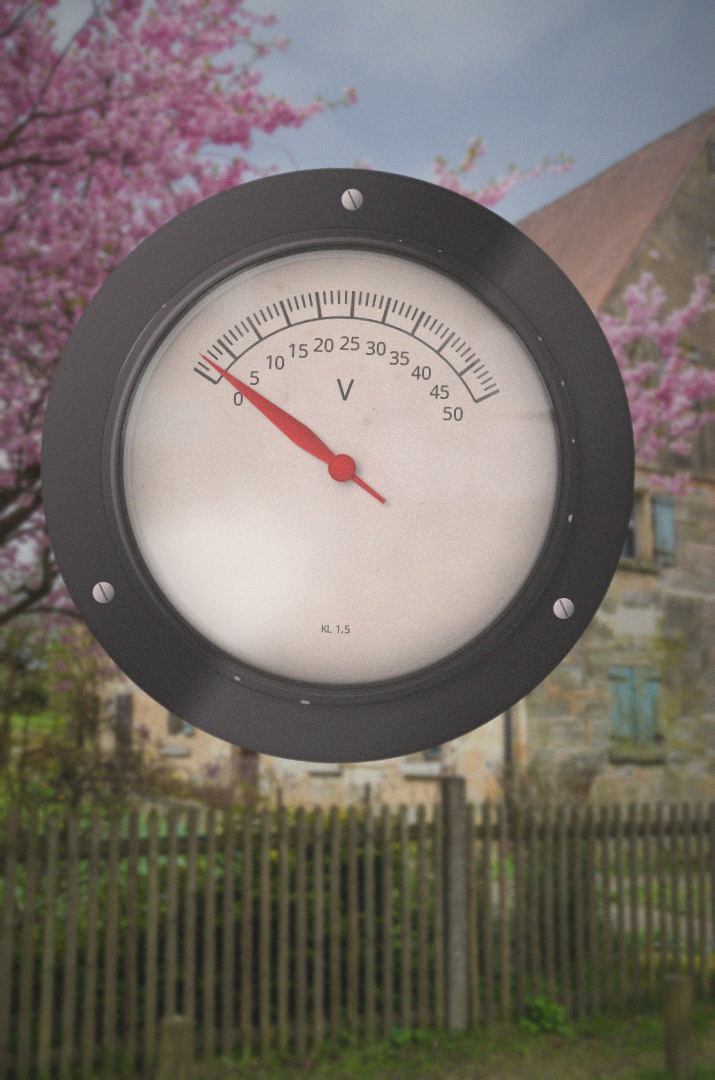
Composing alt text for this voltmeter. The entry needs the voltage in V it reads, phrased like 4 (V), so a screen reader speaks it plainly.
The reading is 2 (V)
